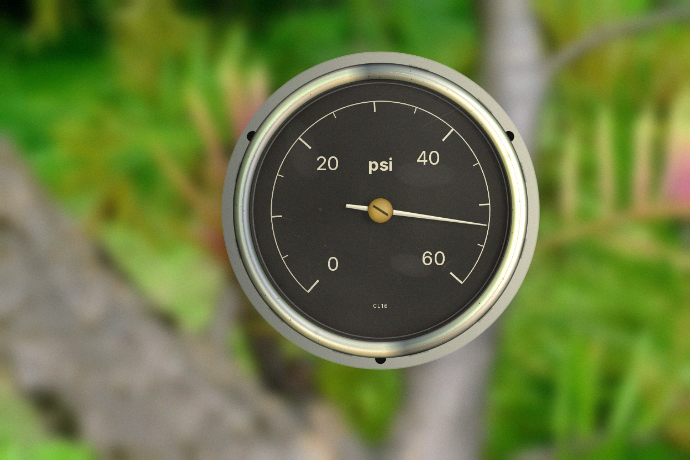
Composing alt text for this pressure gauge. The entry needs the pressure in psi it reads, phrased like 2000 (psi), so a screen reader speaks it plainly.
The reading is 52.5 (psi)
